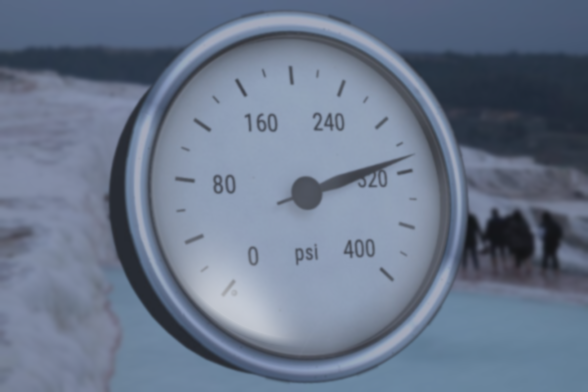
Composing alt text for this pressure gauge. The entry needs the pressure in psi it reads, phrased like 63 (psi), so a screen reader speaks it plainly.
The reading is 310 (psi)
